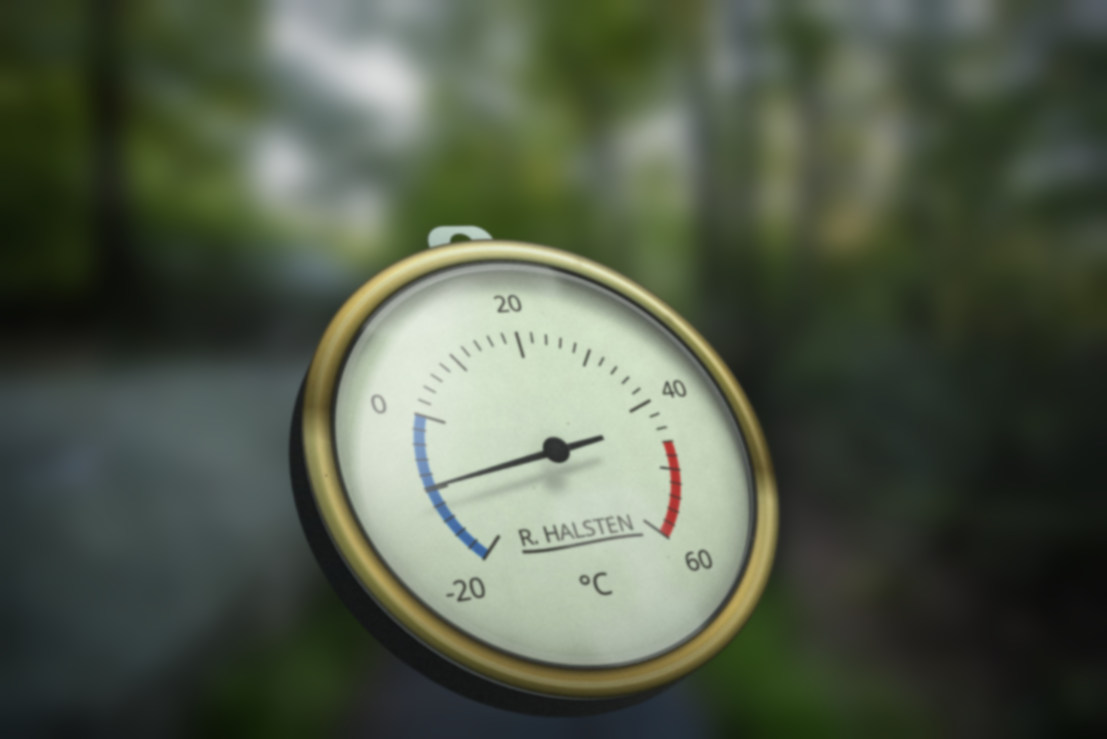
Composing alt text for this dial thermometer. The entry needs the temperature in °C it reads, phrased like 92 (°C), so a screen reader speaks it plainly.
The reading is -10 (°C)
